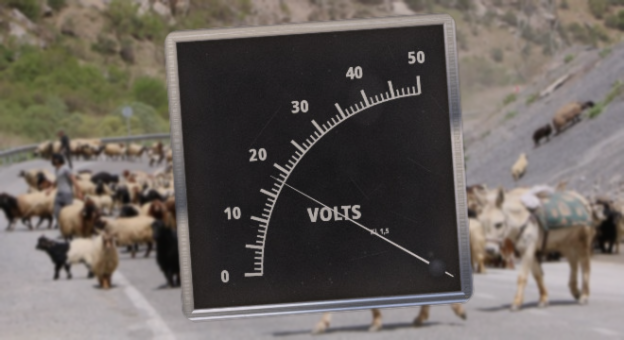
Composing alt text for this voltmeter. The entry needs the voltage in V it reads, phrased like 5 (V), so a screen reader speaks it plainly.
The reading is 18 (V)
